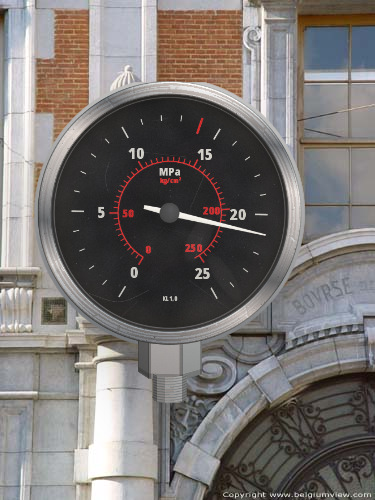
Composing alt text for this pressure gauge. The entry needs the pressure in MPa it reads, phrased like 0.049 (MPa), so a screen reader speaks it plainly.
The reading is 21 (MPa)
